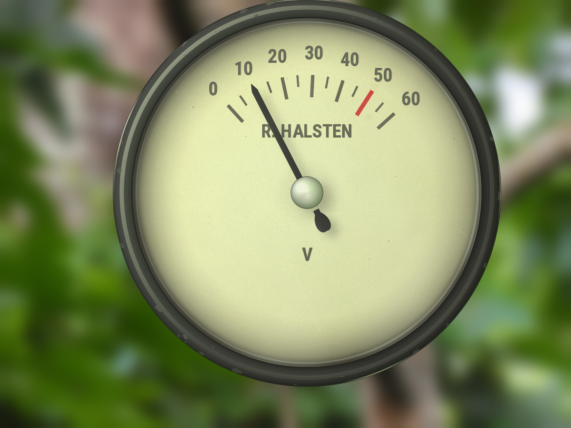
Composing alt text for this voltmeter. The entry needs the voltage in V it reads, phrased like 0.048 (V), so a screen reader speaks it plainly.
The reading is 10 (V)
